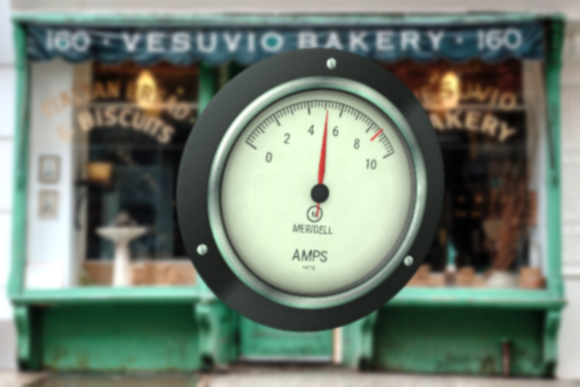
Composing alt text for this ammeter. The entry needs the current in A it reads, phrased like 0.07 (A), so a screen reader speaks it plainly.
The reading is 5 (A)
